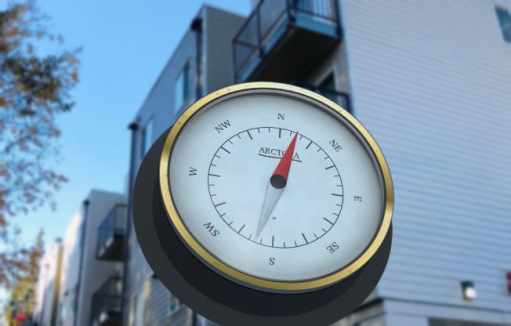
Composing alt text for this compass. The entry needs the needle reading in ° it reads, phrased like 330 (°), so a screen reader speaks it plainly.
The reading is 15 (°)
